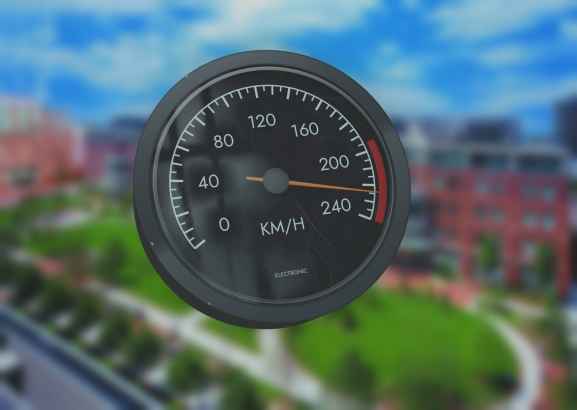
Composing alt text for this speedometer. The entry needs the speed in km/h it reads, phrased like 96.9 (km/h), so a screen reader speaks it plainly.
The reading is 225 (km/h)
